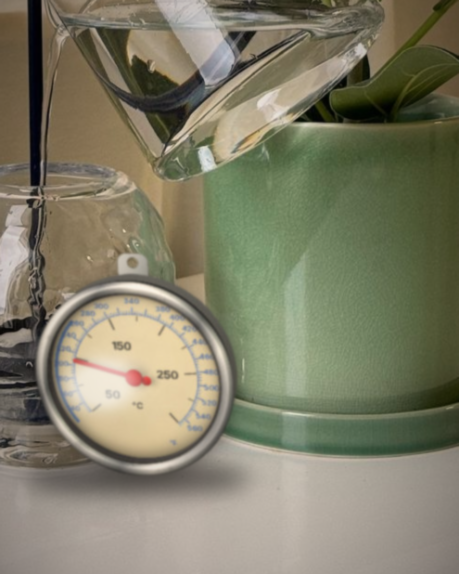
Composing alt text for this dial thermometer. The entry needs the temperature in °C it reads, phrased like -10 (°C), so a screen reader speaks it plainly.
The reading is 100 (°C)
